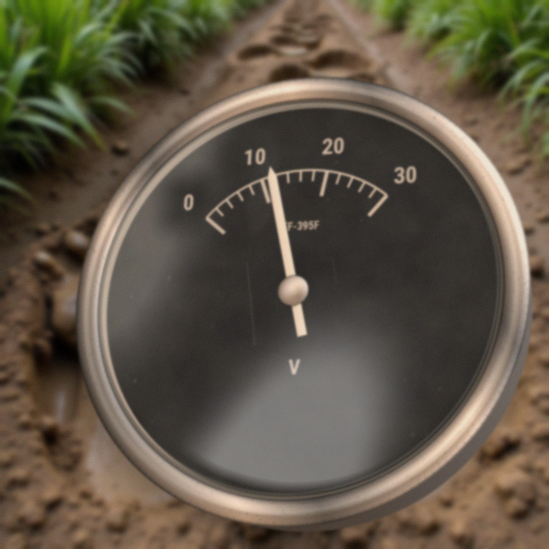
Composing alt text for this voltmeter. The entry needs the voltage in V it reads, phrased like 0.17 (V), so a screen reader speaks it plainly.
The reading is 12 (V)
